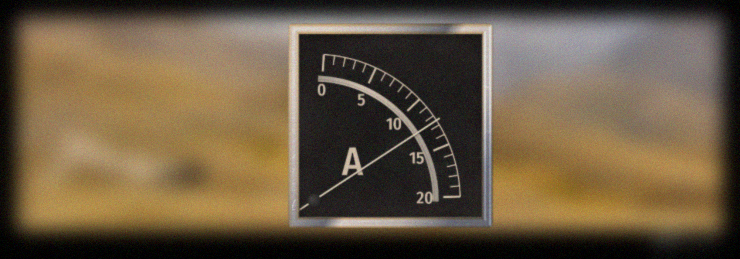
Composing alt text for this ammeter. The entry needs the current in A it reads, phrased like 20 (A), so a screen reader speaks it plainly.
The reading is 12.5 (A)
